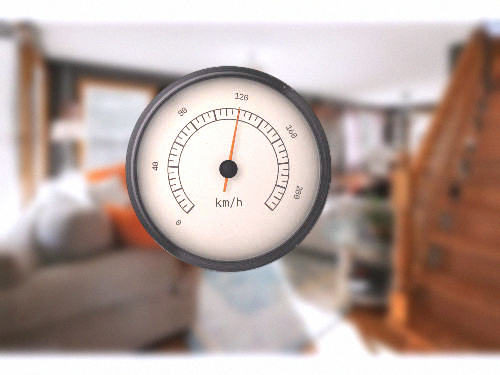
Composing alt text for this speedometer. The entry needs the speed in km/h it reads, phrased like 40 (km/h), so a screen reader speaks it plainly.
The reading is 120 (km/h)
